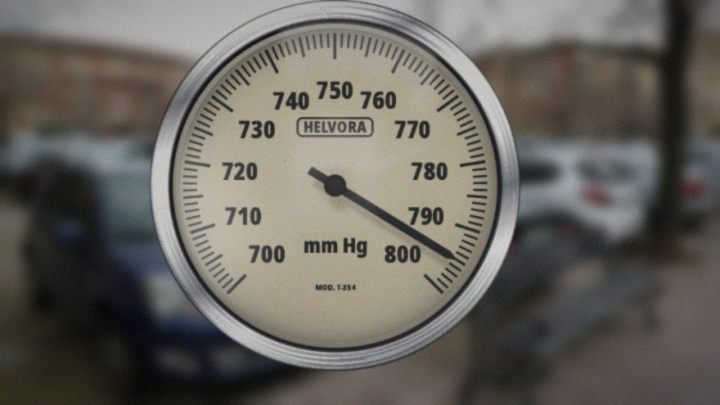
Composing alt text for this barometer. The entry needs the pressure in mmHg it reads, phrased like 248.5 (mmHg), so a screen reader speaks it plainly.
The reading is 795 (mmHg)
